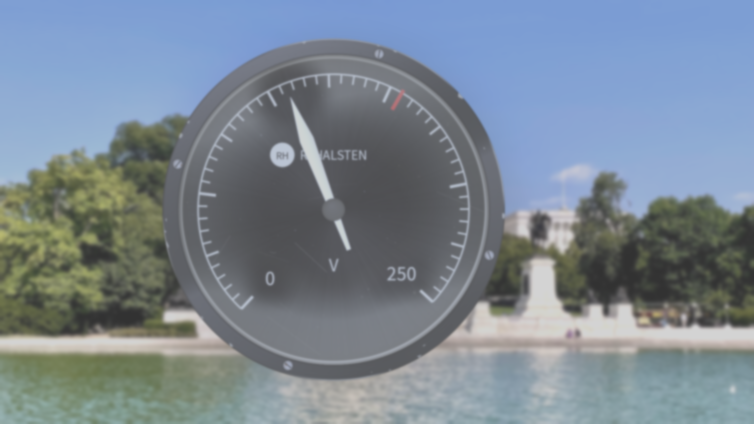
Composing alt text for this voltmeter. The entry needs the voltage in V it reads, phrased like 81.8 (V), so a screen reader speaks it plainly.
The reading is 107.5 (V)
